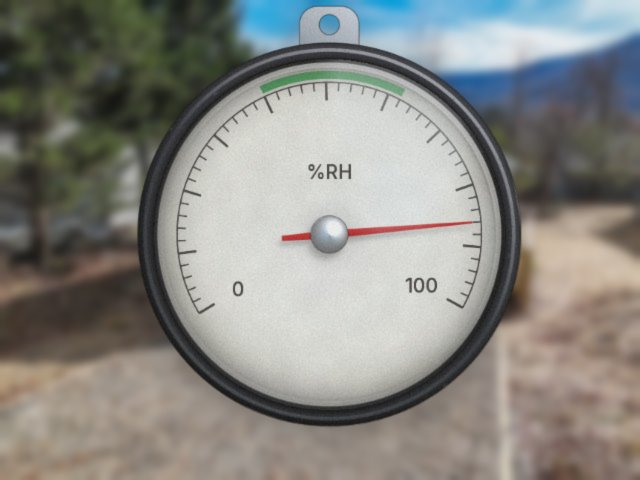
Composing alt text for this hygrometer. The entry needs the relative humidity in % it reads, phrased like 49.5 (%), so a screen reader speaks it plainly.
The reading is 86 (%)
